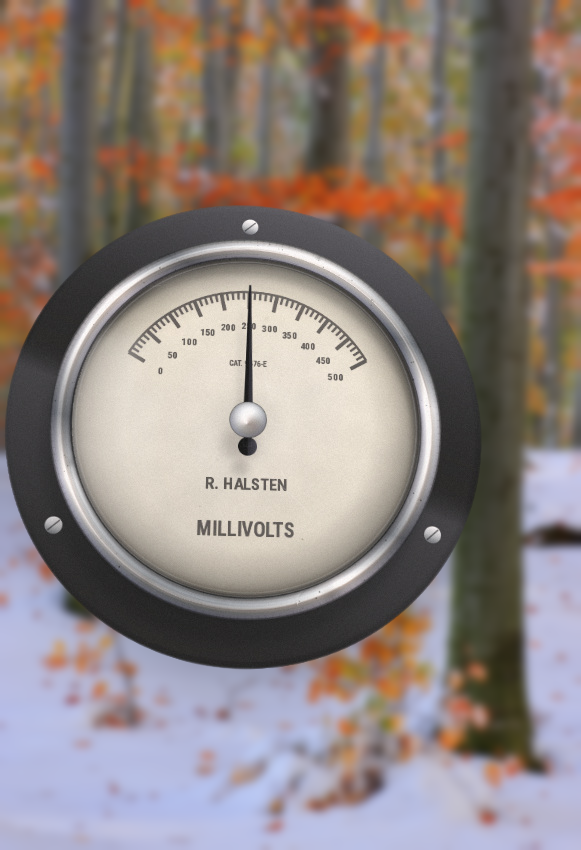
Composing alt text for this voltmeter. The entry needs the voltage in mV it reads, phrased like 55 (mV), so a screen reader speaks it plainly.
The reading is 250 (mV)
